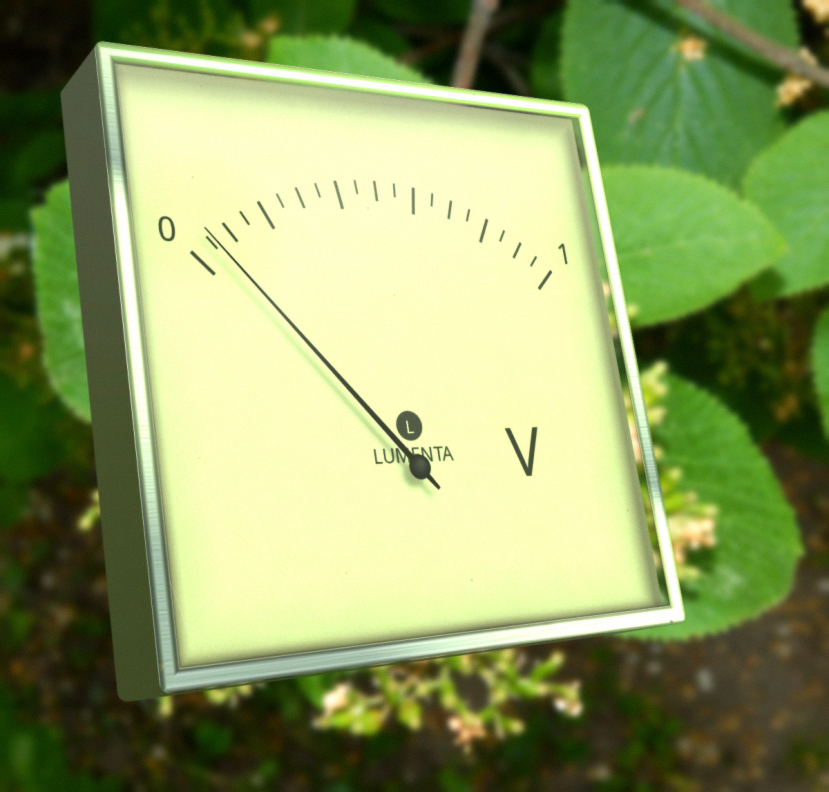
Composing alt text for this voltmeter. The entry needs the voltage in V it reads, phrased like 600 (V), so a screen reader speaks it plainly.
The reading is 0.05 (V)
